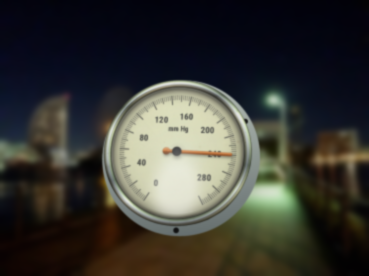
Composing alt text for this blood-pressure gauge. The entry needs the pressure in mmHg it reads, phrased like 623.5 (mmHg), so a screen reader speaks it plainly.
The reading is 240 (mmHg)
